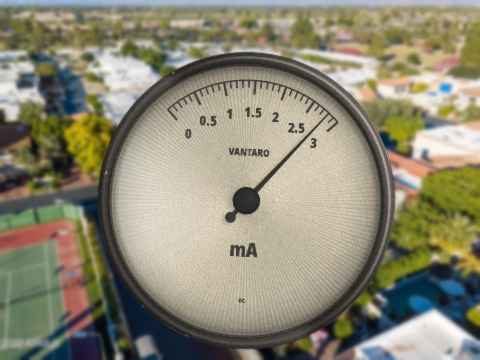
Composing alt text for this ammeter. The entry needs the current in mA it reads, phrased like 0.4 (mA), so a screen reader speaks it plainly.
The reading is 2.8 (mA)
